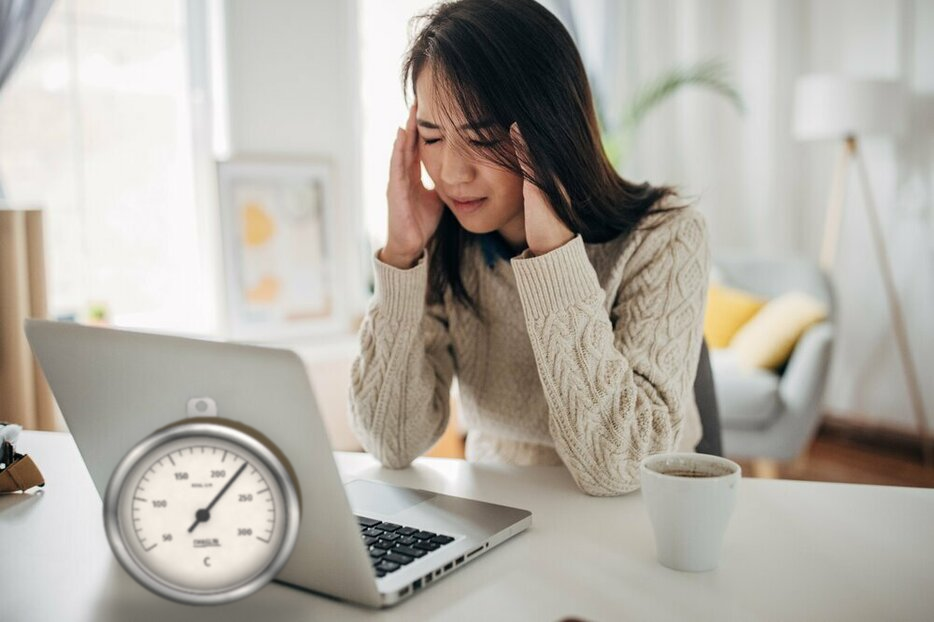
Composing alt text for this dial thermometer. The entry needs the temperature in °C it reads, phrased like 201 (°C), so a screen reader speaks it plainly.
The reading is 220 (°C)
